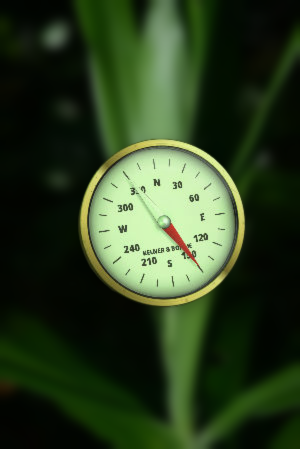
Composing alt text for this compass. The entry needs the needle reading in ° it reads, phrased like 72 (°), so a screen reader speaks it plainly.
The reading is 150 (°)
